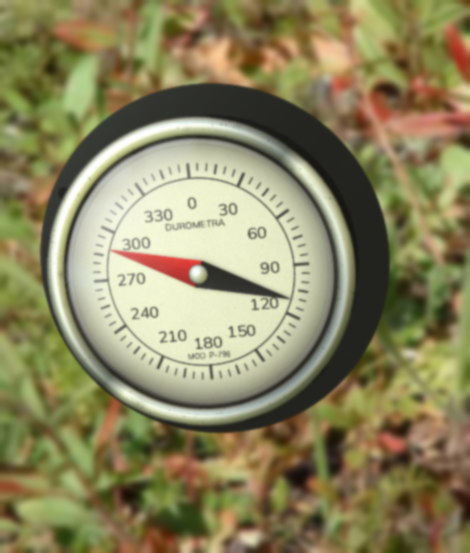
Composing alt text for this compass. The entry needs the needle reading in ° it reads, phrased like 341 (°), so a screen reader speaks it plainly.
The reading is 290 (°)
